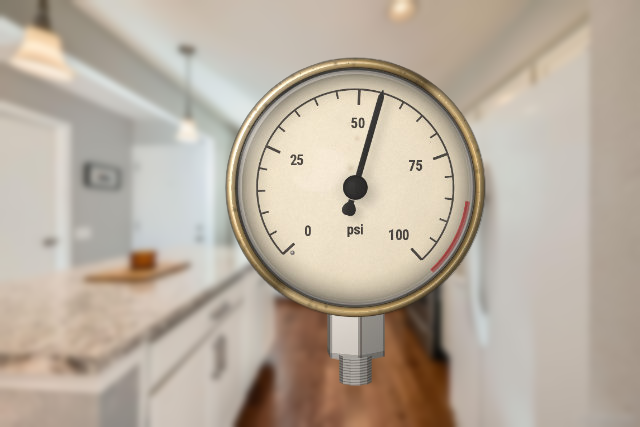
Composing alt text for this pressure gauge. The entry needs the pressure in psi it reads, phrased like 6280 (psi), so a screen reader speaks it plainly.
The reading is 55 (psi)
